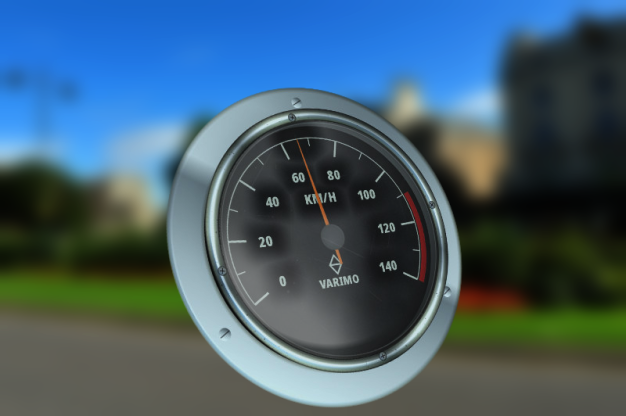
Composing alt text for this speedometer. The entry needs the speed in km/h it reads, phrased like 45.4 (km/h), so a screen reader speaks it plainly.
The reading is 65 (km/h)
